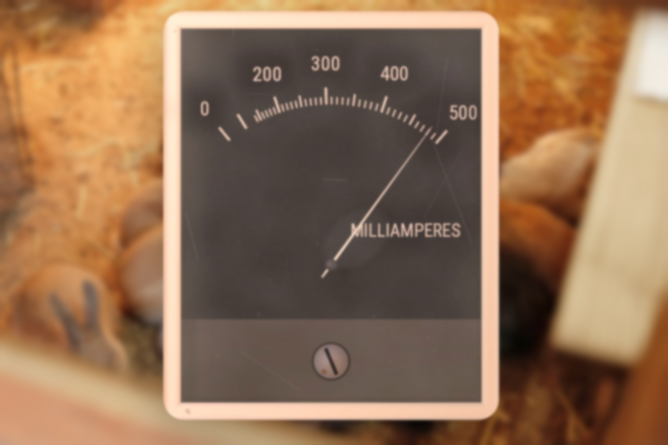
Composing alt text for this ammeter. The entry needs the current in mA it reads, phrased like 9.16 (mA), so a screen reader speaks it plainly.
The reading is 480 (mA)
